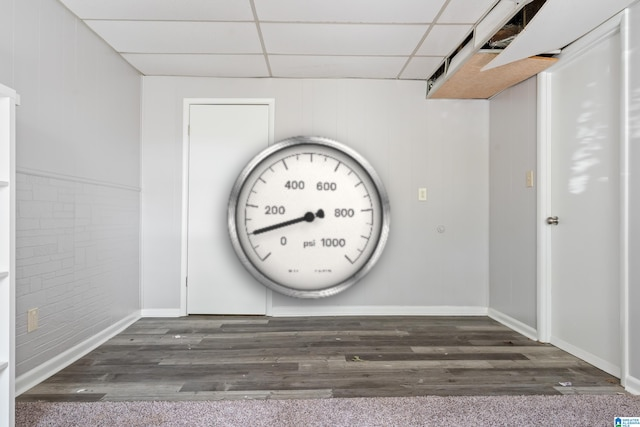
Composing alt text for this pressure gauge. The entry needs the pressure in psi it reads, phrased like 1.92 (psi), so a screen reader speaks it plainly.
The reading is 100 (psi)
